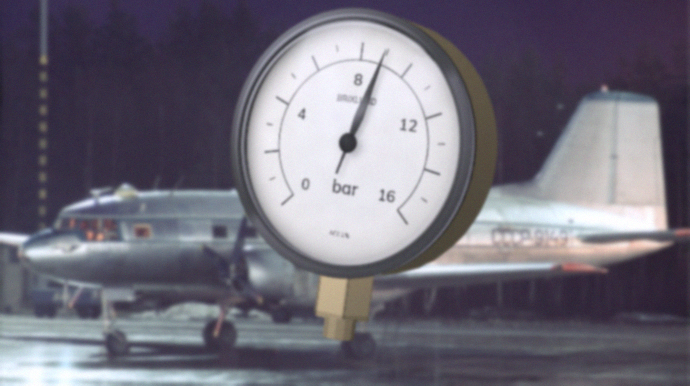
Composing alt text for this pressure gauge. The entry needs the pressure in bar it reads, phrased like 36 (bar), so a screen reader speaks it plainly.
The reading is 9 (bar)
